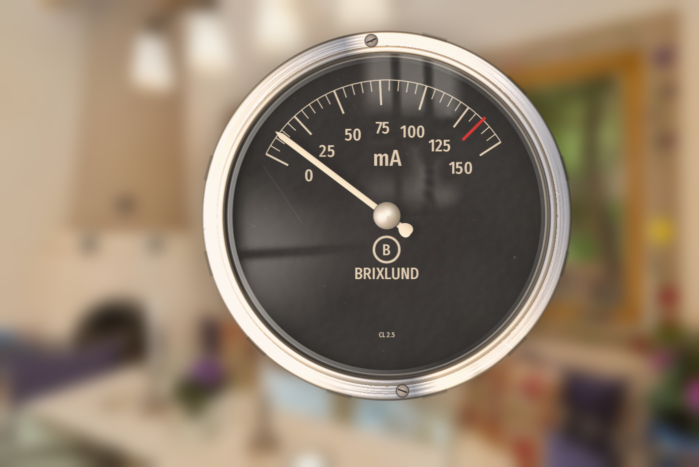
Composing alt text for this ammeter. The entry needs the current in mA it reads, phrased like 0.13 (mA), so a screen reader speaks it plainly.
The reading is 12.5 (mA)
